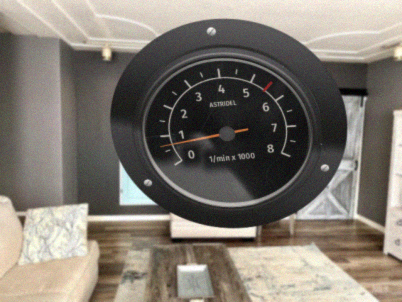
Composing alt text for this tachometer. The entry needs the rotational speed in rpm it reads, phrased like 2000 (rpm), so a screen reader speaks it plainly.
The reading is 750 (rpm)
